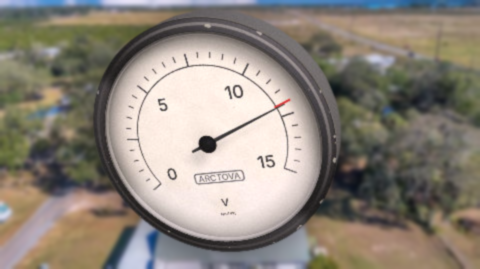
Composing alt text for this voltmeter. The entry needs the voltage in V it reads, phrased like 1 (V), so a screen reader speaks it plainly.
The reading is 12 (V)
